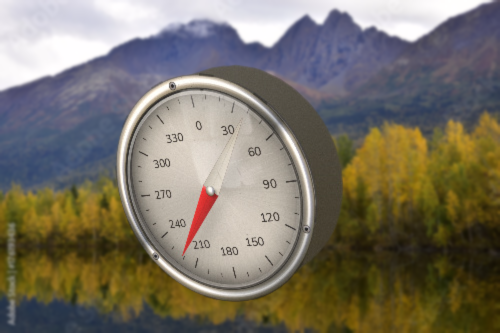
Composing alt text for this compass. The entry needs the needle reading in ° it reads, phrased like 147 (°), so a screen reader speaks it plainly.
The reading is 220 (°)
